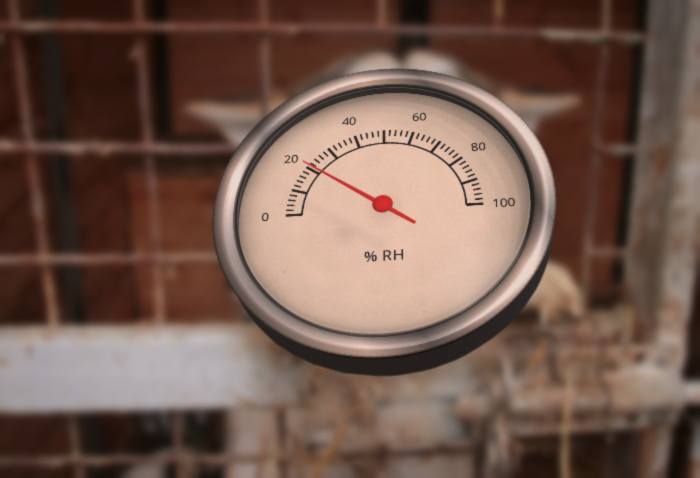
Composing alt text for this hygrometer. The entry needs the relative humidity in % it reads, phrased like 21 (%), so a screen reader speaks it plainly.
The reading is 20 (%)
